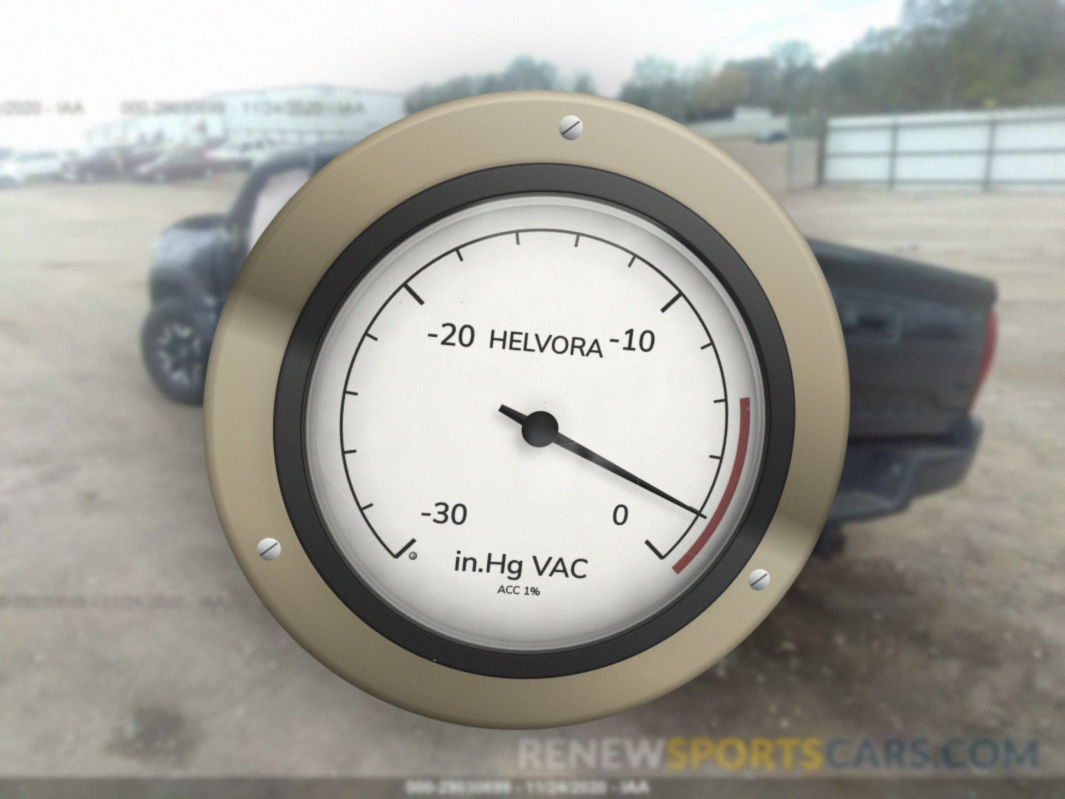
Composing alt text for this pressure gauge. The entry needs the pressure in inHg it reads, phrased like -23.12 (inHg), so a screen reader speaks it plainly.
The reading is -2 (inHg)
